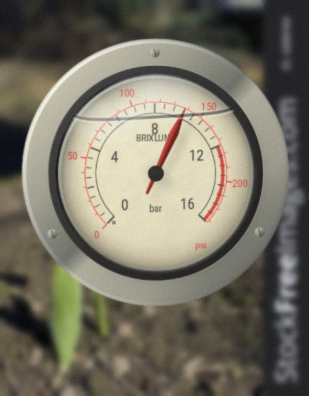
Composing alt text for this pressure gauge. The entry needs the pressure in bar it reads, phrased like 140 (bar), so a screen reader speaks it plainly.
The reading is 9.5 (bar)
